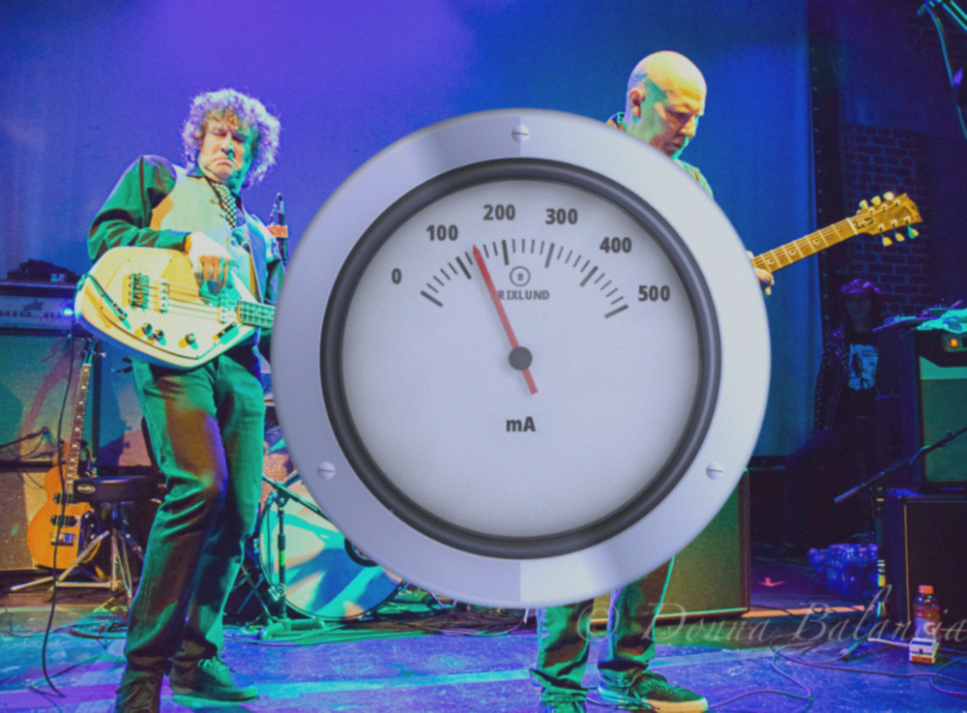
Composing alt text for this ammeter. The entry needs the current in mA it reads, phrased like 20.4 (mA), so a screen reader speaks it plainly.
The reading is 140 (mA)
